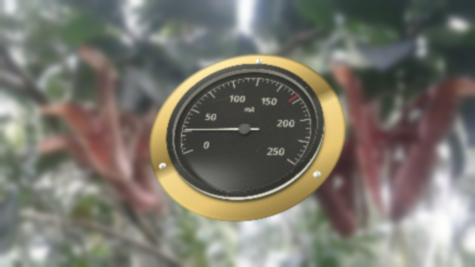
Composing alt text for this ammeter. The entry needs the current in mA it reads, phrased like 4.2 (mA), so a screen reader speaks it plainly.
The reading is 25 (mA)
